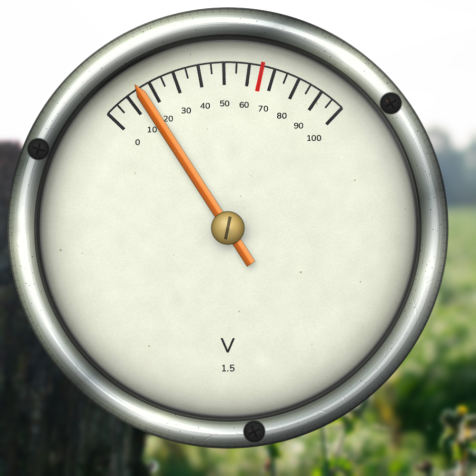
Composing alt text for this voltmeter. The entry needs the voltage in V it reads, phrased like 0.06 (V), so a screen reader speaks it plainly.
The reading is 15 (V)
